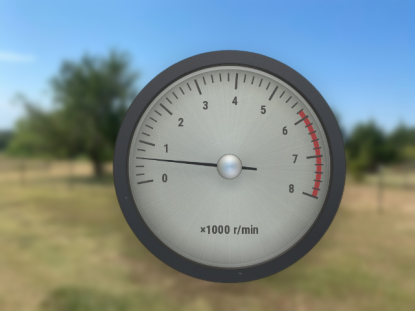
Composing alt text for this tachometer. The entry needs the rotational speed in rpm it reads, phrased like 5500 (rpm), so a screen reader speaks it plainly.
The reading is 600 (rpm)
